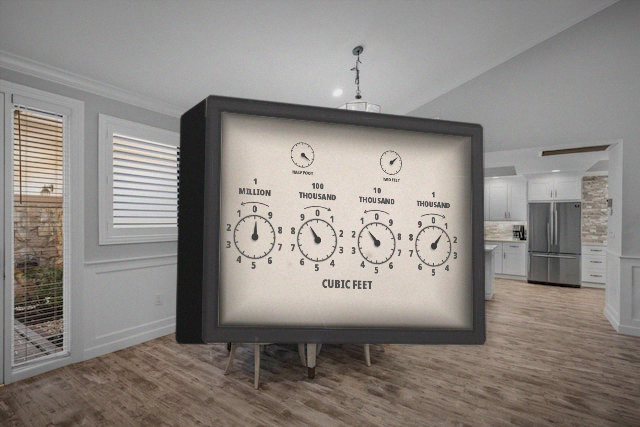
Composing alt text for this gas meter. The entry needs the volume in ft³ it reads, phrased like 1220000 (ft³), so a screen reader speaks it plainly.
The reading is 991100 (ft³)
